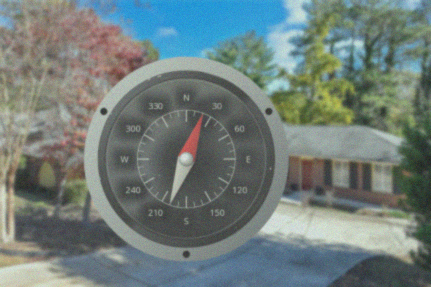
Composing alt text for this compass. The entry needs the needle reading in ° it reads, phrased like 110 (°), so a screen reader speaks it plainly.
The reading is 20 (°)
